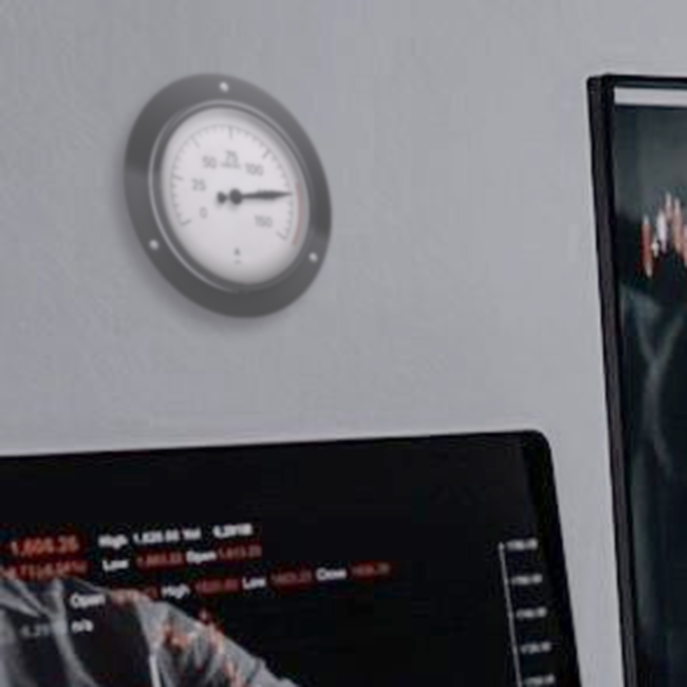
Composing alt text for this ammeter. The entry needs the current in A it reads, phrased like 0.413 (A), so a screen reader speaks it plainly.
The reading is 125 (A)
